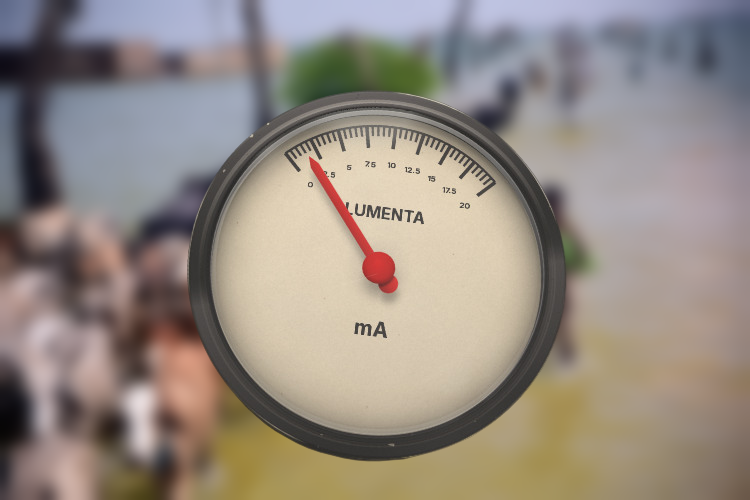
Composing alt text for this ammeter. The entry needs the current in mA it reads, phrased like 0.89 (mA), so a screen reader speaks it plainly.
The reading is 1.5 (mA)
